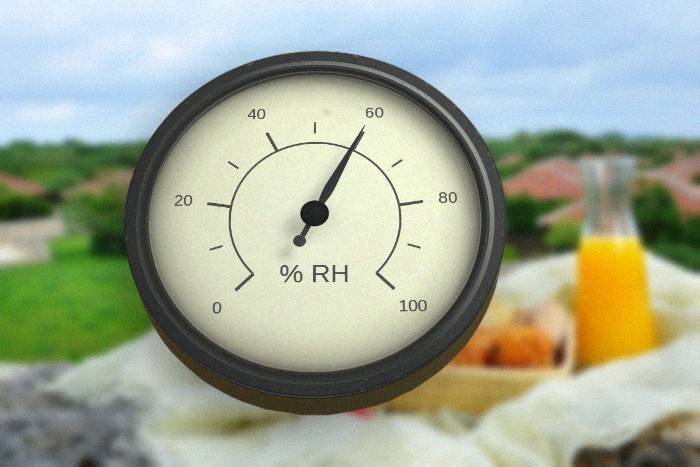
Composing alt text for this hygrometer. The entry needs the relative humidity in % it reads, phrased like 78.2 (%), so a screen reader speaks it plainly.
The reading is 60 (%)
